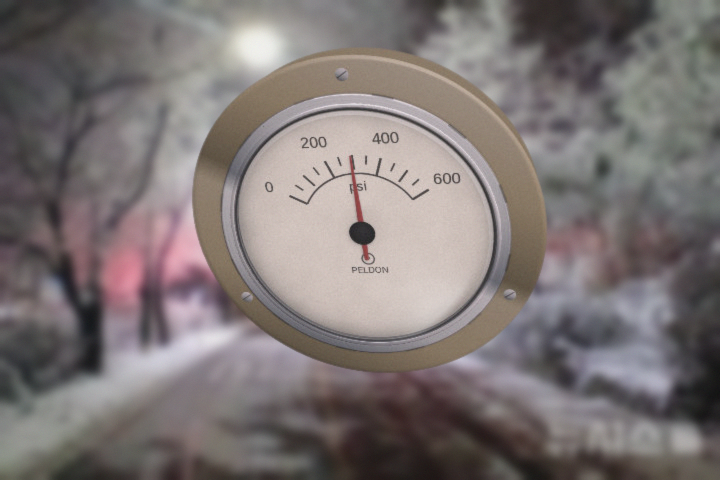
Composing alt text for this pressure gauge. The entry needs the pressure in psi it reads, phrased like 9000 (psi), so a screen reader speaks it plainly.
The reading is 300 (psi)
